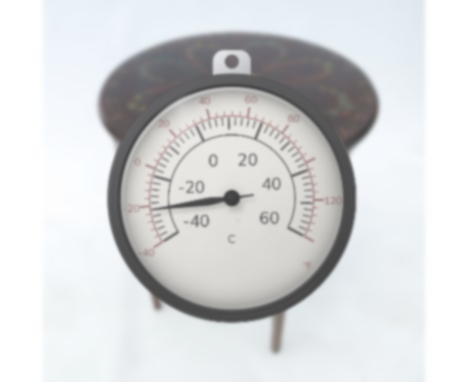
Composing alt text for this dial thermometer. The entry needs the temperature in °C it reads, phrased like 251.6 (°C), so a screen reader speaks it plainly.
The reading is -30 (°C)
